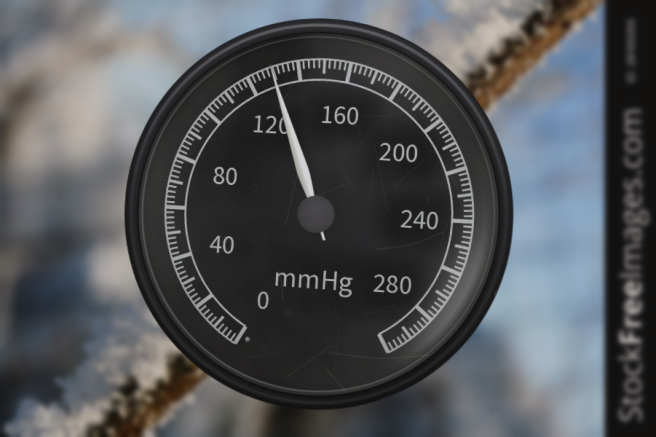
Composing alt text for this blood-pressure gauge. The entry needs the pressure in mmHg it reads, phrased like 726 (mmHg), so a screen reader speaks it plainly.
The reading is 130 (mmHg)
